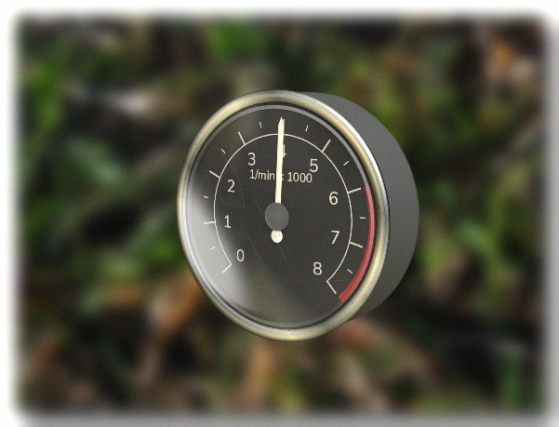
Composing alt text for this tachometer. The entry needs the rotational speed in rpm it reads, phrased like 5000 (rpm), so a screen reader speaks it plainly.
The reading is 4000 (rpm)
